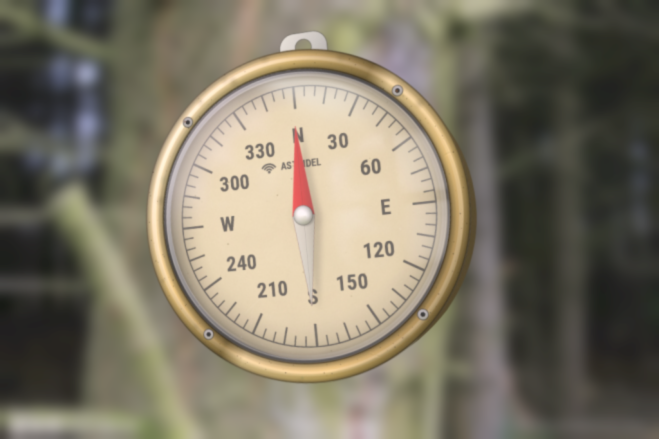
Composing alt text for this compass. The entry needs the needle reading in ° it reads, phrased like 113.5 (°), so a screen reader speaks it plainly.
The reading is 0 (°)
